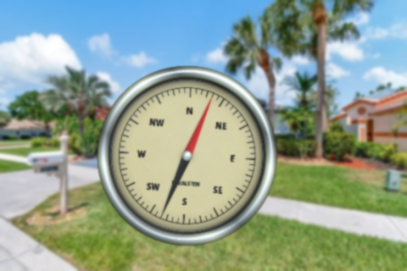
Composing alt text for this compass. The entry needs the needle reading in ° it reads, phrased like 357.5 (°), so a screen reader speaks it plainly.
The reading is 20 (°)
